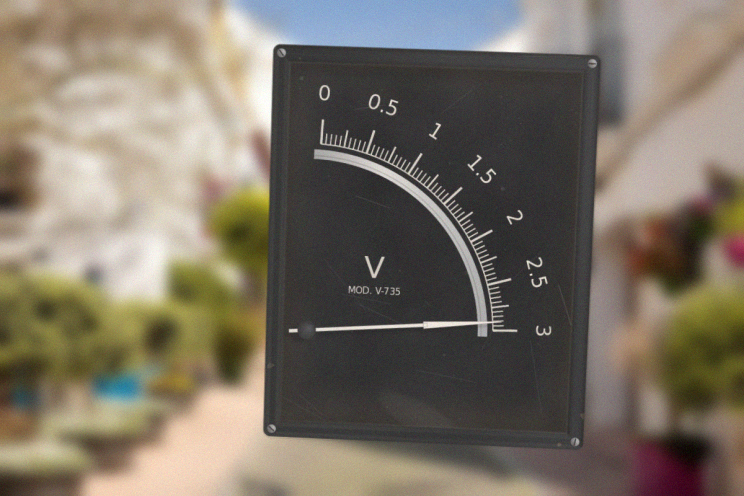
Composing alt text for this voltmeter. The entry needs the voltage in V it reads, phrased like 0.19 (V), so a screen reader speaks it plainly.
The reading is 2.9 (V)
